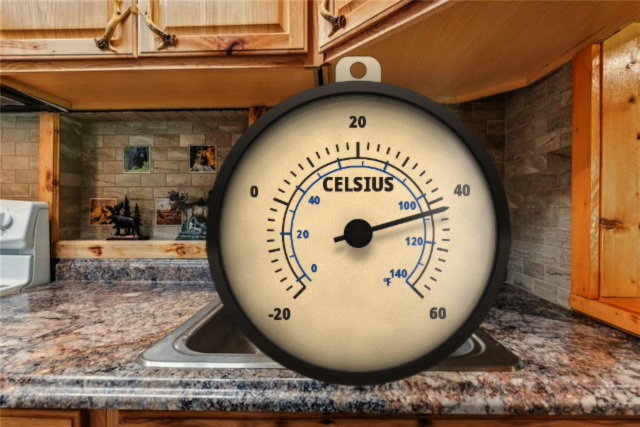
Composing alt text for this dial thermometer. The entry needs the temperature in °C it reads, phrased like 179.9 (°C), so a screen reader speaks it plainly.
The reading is 42 (°C)
